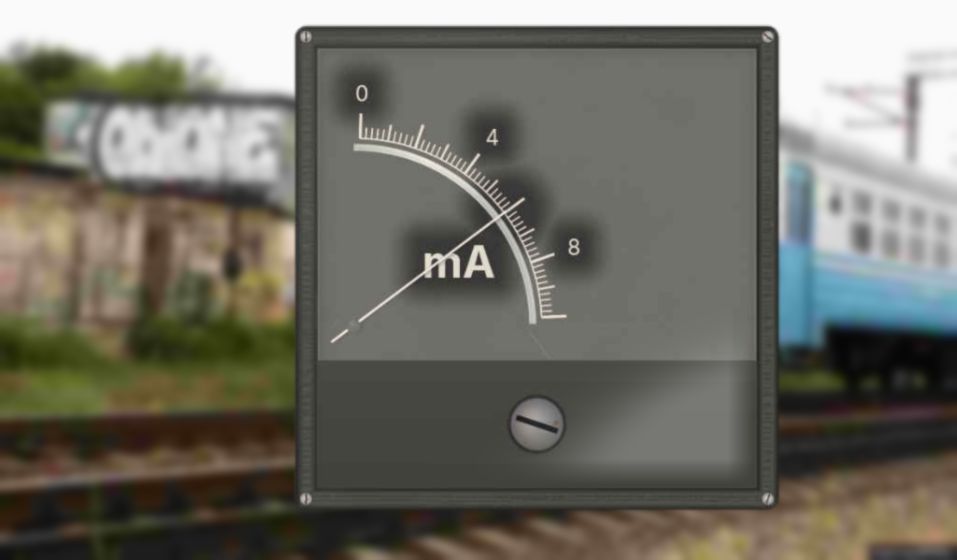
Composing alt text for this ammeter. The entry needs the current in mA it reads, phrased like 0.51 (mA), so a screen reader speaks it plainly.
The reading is 6 (mA)
